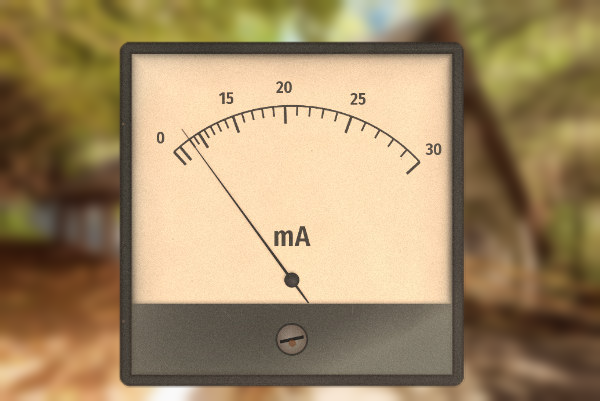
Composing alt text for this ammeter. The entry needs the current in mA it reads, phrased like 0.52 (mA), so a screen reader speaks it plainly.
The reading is 8 (mA)
